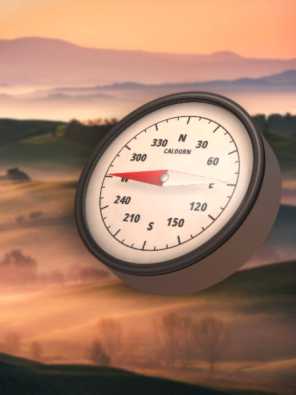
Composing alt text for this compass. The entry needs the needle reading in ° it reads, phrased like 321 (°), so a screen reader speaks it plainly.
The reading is 270 (°)
